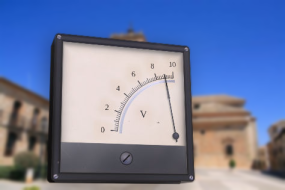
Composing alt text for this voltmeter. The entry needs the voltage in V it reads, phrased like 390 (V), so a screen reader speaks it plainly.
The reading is 9 (V)
